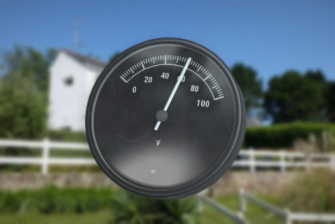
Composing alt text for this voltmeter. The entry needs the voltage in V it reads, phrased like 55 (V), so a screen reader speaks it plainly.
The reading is 60 (V)
